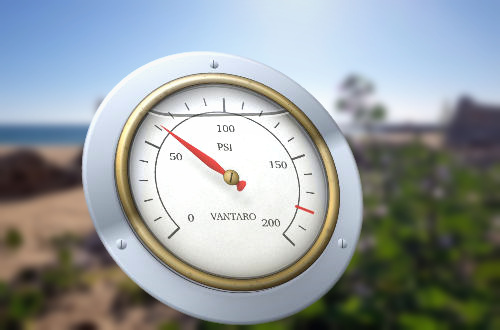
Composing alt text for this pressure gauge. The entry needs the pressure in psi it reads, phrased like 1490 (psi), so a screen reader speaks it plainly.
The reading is 60 (psi)
